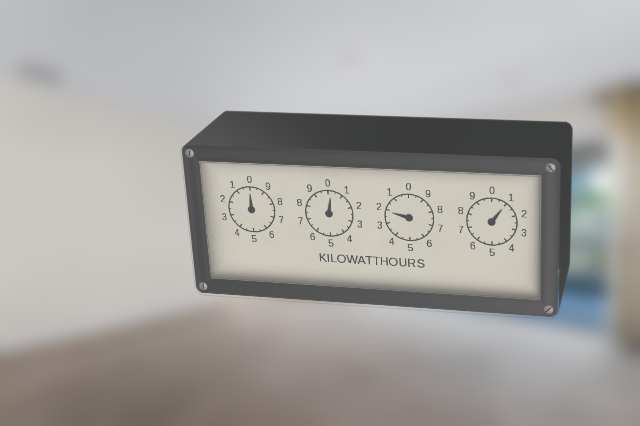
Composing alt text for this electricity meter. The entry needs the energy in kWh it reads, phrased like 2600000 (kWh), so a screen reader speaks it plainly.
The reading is 21 (kWh)
